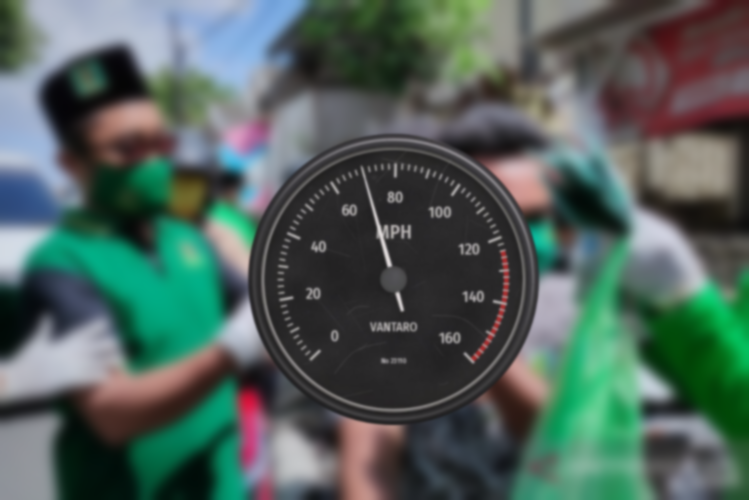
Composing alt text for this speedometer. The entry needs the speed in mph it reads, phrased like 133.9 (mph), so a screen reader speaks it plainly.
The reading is 70 (mph)
